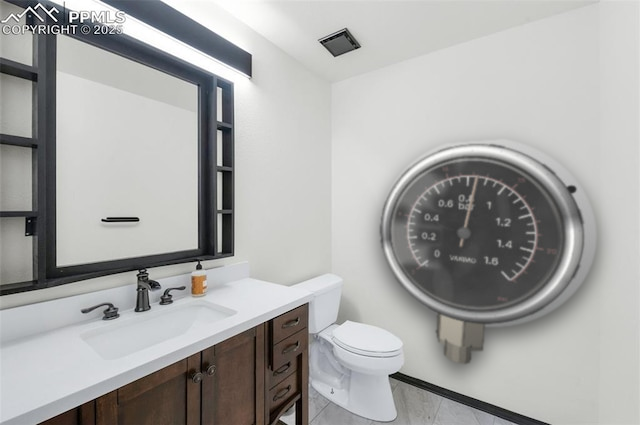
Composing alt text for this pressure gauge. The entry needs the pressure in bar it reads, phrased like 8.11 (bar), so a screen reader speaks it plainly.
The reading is 0.85 (bar)
